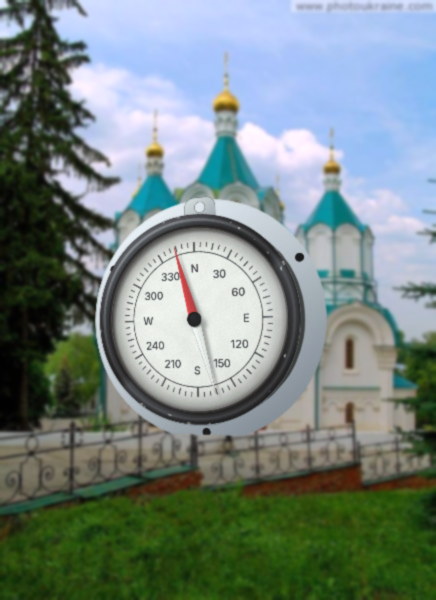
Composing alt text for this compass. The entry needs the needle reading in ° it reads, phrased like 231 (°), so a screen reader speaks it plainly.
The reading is 345 (°)
